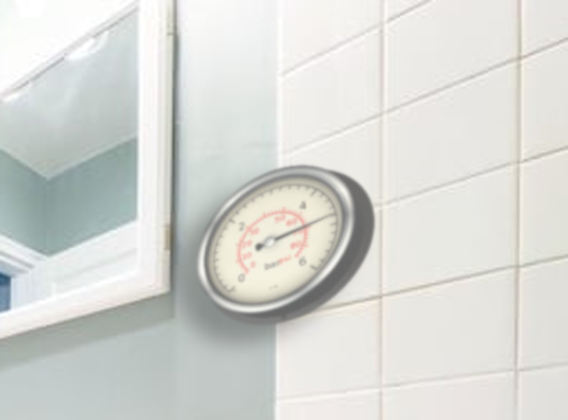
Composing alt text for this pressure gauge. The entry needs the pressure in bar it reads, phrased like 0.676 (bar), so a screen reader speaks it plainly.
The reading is 4.8 (bar)
